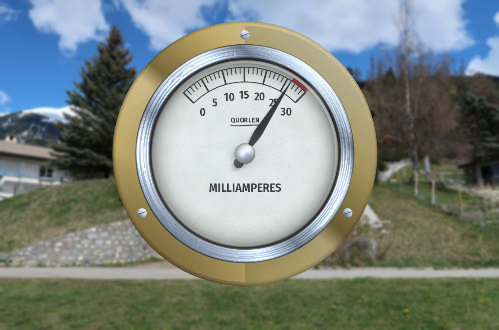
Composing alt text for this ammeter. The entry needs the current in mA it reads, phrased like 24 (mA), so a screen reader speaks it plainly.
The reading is 26 (mA)
